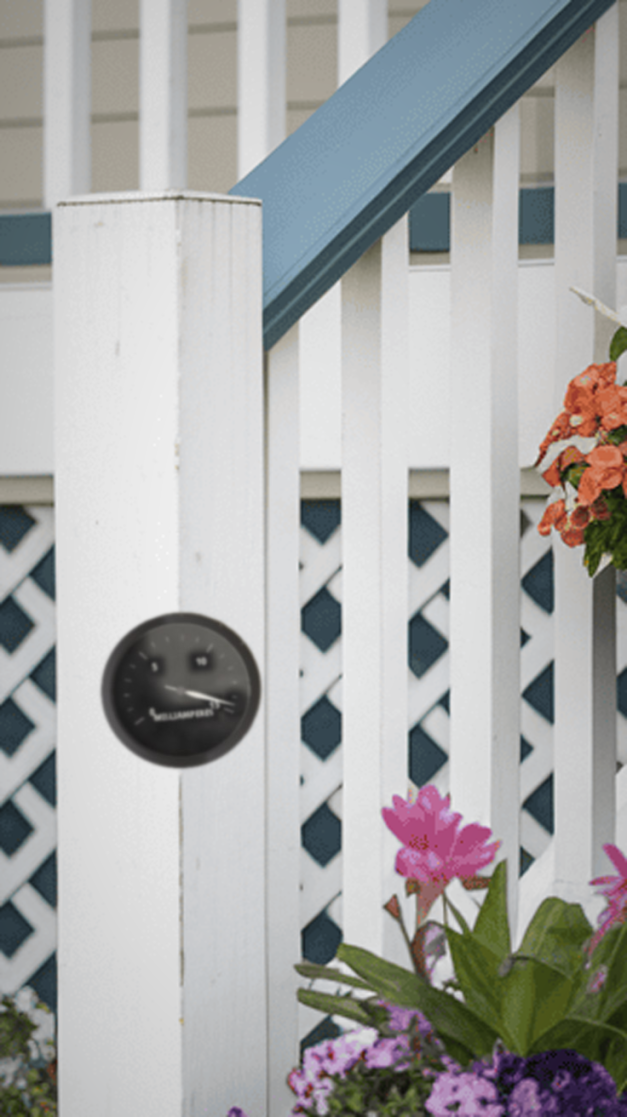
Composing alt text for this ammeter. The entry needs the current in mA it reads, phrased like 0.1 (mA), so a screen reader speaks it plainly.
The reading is 14.5 (mA)
